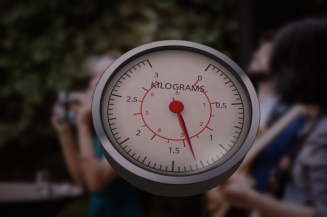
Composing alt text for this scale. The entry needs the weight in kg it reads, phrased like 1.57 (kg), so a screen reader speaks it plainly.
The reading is 1.3 (kg)
